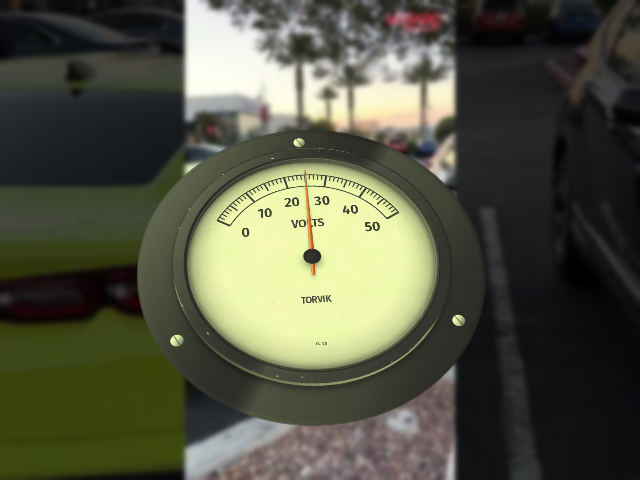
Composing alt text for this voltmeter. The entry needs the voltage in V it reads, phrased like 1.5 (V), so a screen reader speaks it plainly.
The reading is 25 (V)
